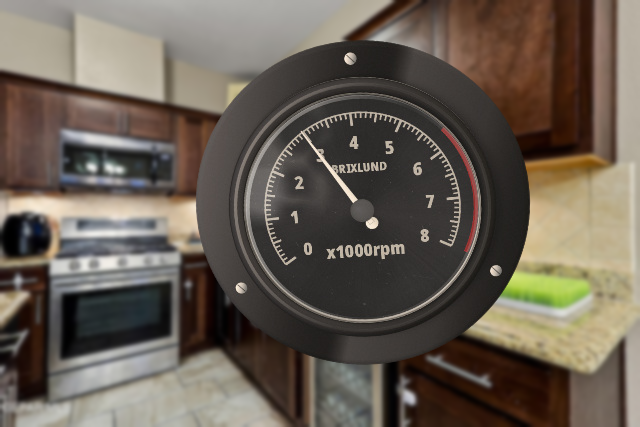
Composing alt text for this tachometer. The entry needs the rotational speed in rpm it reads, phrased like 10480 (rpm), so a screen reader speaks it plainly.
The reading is 3000 (rpm)
